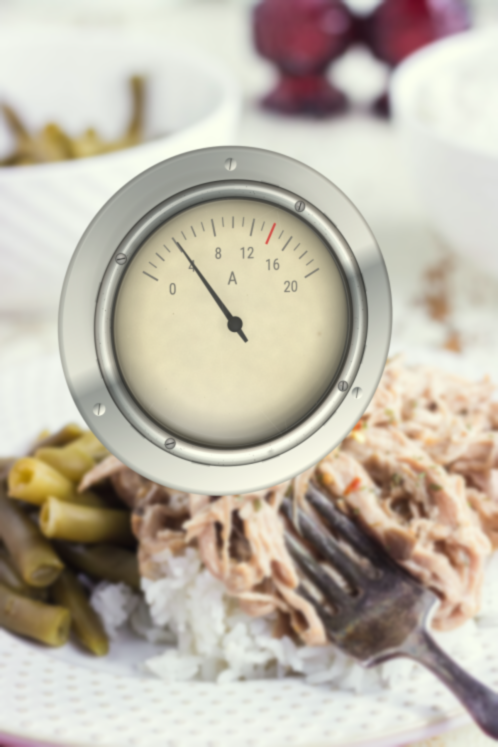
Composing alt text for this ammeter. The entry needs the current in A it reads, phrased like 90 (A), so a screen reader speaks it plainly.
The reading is 4 (A)
